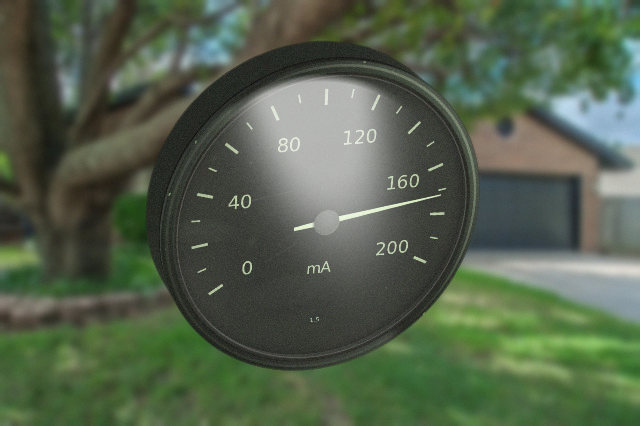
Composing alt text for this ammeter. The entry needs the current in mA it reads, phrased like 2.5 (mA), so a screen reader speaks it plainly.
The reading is 170 (mA)
